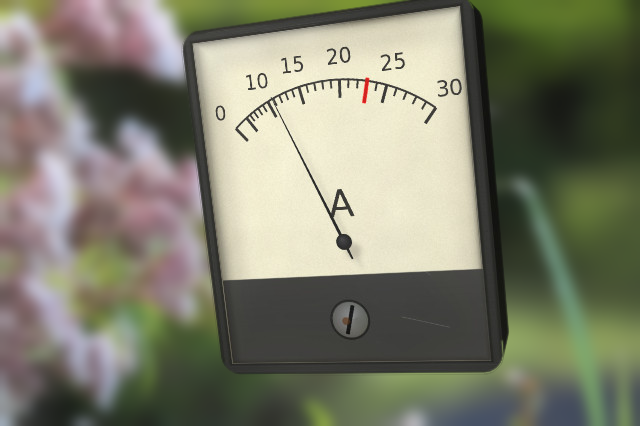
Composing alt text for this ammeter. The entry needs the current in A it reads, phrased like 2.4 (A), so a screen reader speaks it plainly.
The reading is 11 (A)
